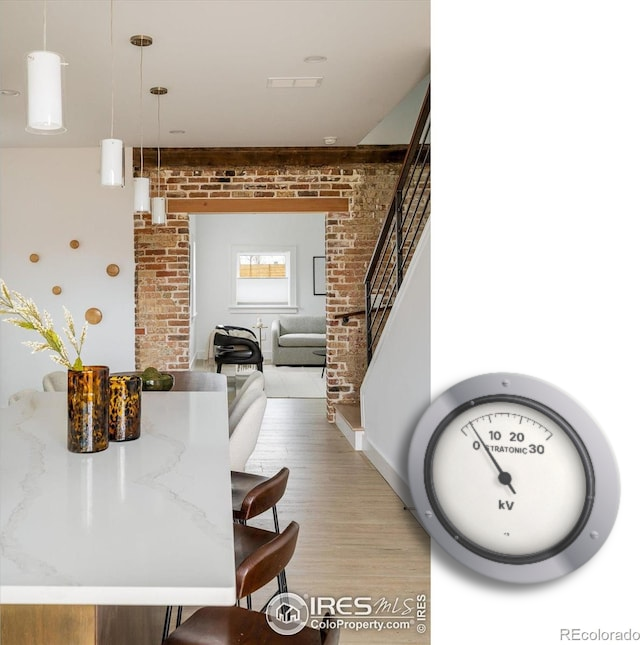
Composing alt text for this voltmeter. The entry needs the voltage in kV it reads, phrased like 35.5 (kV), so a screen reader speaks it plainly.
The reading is 4 (kV)
